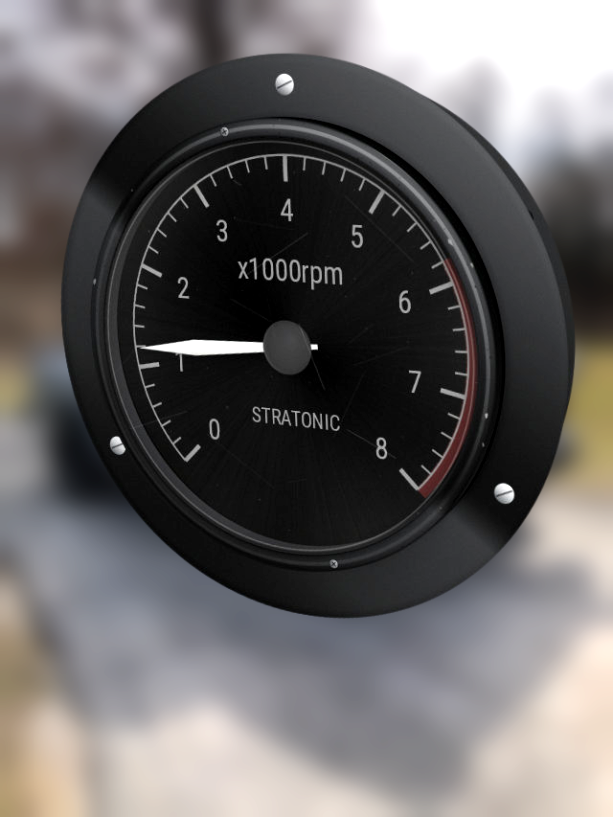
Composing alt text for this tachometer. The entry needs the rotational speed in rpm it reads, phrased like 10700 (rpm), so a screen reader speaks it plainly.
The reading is 1200 (rpm)
